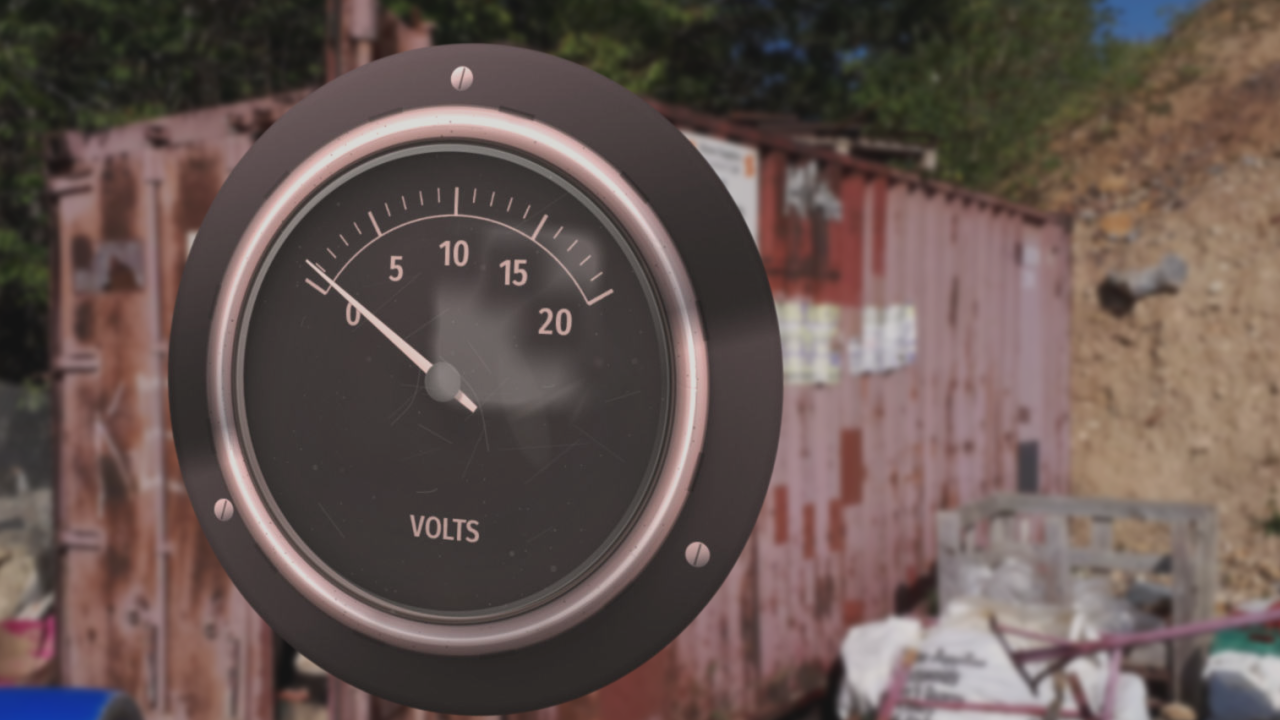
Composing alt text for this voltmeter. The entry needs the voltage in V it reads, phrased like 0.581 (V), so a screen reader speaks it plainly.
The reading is 1 (V)
